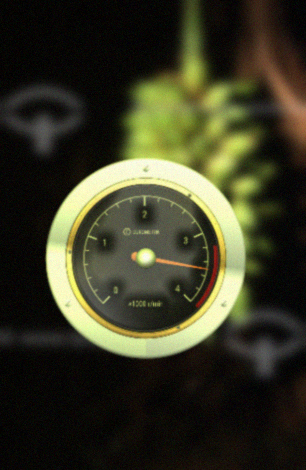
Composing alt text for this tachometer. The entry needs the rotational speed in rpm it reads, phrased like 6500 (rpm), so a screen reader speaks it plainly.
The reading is 3500 (rpm)
